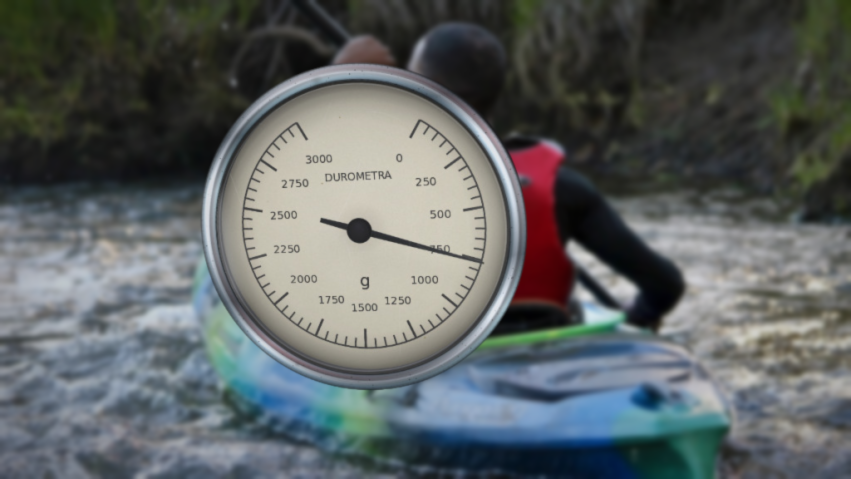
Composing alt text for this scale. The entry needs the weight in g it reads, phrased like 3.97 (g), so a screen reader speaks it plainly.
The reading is 750 (g)
